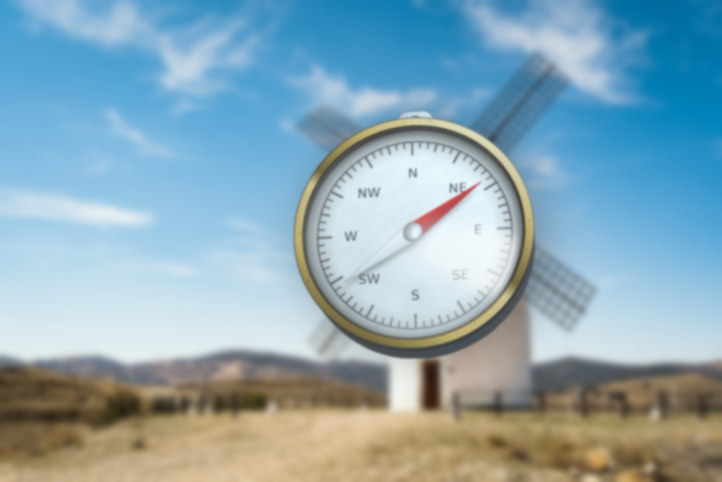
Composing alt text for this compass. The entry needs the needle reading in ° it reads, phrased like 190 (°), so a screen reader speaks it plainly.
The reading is 55 (°)
